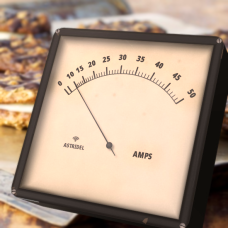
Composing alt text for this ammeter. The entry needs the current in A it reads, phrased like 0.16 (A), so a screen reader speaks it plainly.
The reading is 10 (A)
